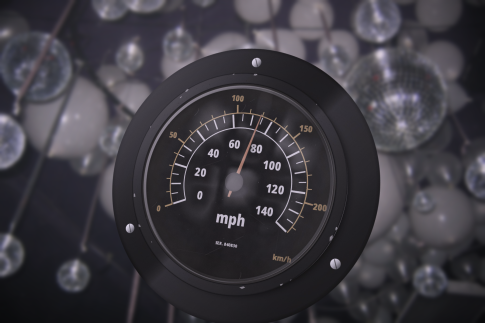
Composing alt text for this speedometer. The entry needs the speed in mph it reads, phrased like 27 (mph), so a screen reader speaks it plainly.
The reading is 75 (mph)
